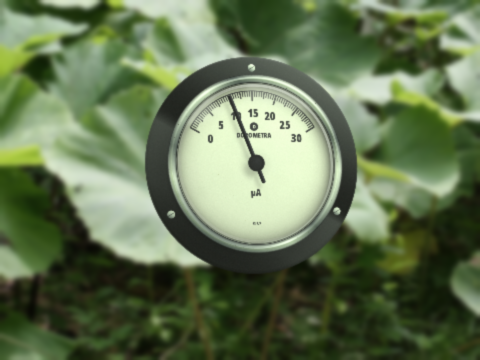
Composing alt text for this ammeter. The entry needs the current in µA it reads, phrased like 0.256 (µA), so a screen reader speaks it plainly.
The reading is 10 (µA)
